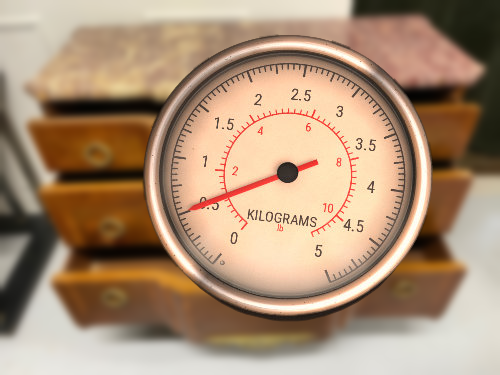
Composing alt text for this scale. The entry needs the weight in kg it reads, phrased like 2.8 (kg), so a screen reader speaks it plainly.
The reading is 0.5 (kg)
